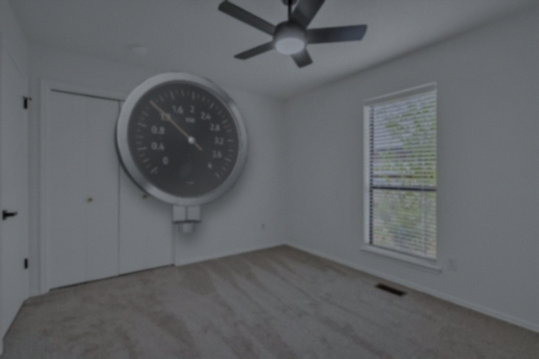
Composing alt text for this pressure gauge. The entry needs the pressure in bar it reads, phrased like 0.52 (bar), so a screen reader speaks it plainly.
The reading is 1.2 (bar)
